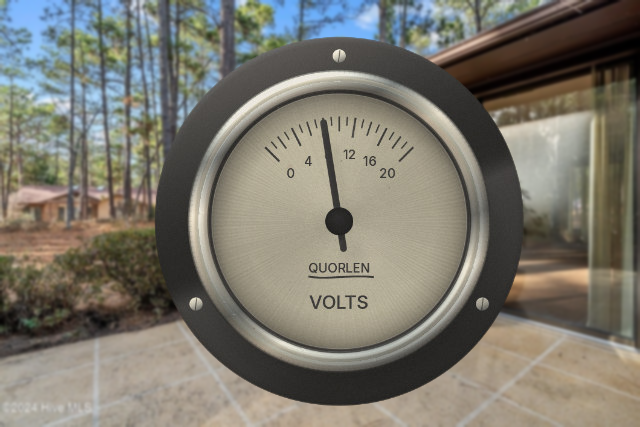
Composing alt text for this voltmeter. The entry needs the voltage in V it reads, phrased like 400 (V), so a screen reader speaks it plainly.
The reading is 8 (V)
